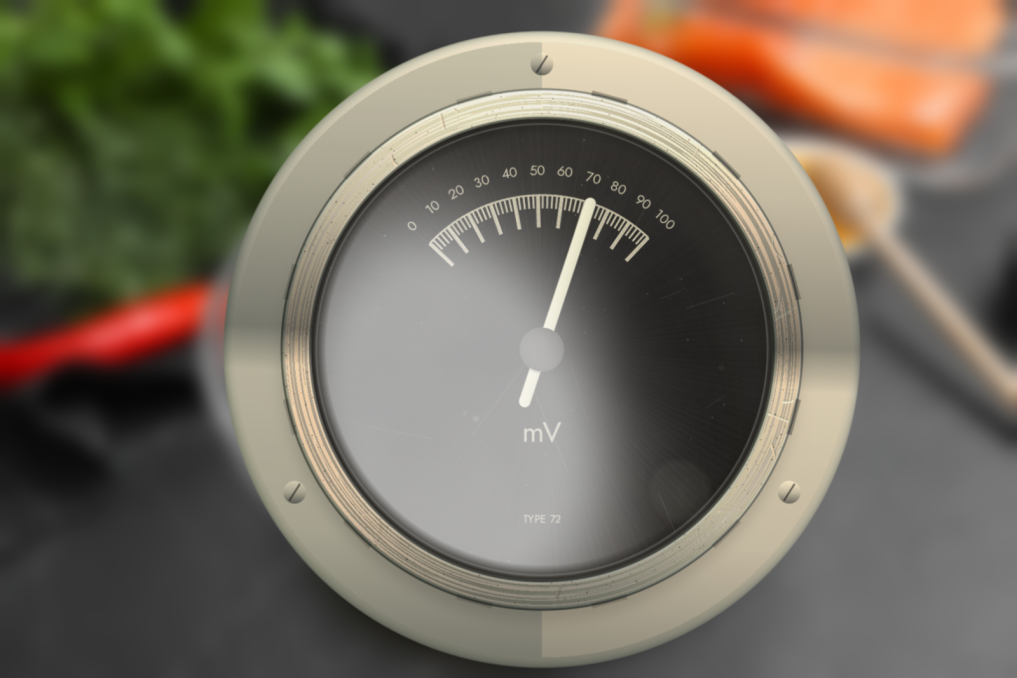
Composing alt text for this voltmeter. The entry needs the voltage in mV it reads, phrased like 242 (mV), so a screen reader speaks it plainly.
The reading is 72 (mV)
